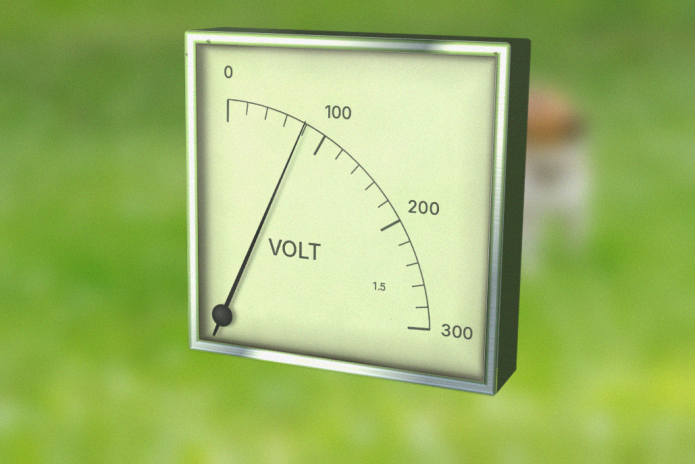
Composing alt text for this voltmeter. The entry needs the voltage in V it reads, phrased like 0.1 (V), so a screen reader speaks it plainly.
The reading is 80 (V)
